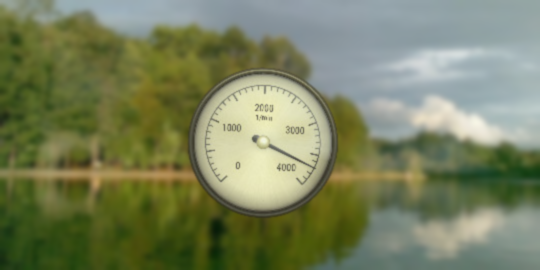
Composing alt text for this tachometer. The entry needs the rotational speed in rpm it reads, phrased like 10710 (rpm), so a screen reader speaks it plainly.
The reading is 3700 (rpm)
